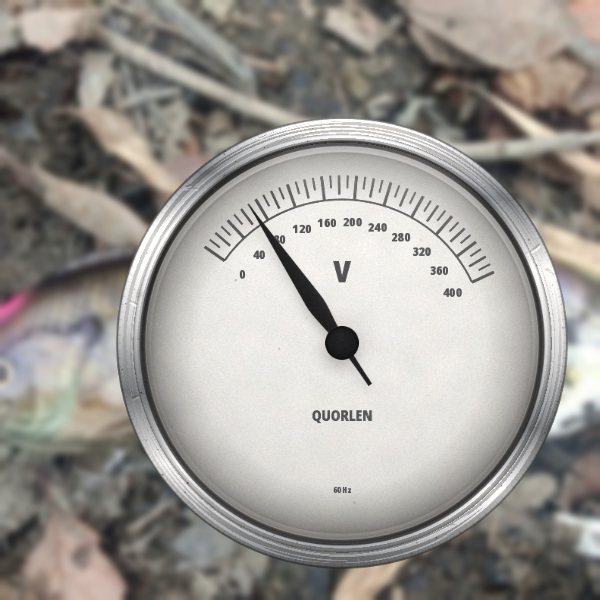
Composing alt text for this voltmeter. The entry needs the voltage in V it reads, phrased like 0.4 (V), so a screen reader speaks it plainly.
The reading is 70 (V)
